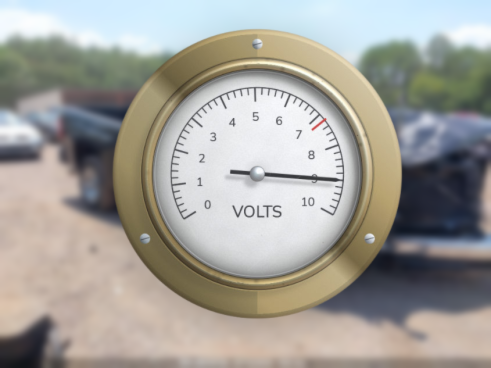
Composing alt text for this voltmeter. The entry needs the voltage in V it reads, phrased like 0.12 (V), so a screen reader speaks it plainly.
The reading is 9 (V)
